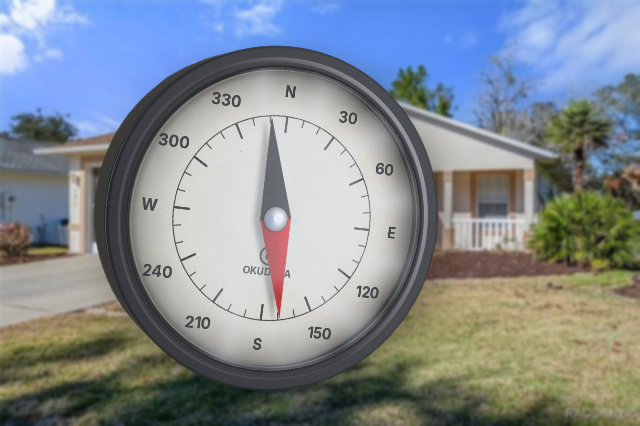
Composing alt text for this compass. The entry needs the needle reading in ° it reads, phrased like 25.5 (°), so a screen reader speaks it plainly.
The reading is 170 (°)
